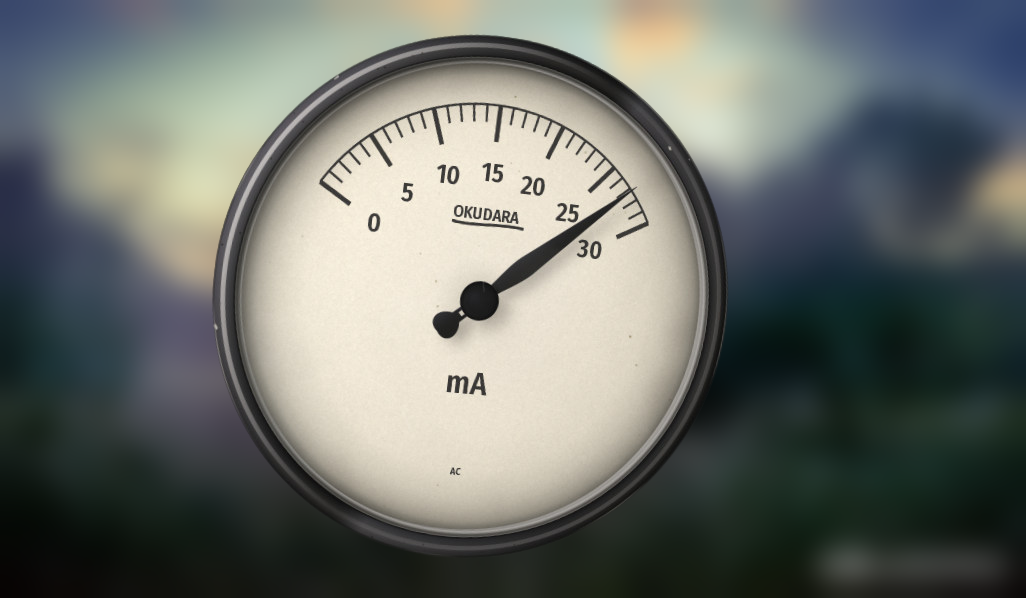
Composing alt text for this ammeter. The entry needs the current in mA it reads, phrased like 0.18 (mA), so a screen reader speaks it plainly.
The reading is 27 (mA)
